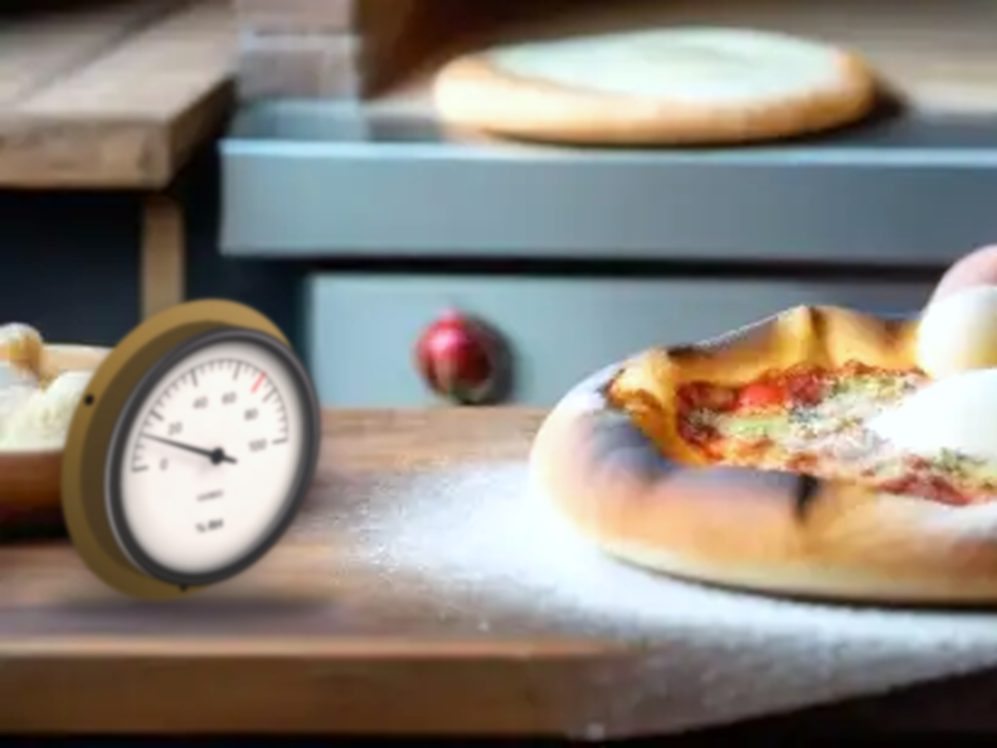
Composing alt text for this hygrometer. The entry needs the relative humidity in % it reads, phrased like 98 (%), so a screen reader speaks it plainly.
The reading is 12 (%)
